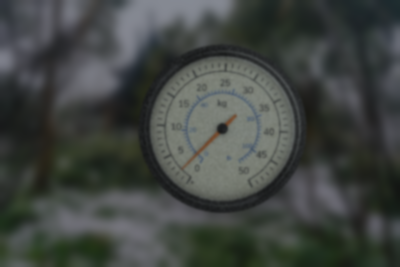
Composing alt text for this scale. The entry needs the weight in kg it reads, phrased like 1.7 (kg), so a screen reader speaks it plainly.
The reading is 2 (kg)
